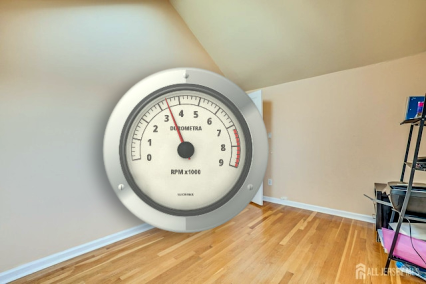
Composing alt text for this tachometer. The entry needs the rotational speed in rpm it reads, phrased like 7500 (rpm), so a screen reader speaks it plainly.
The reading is 3400 (rpm)
